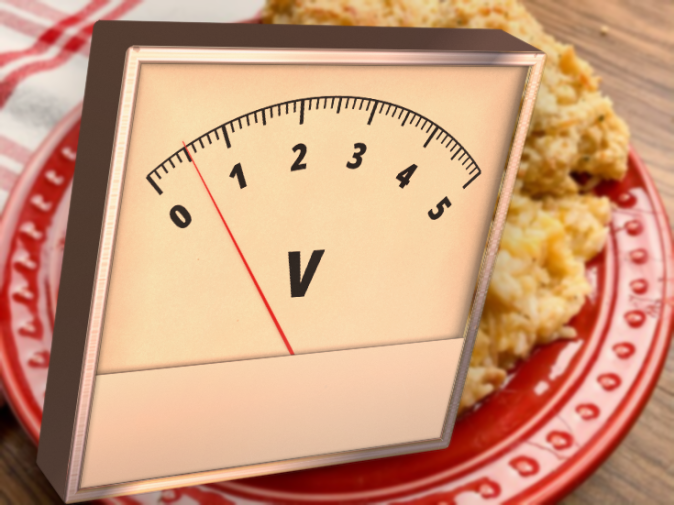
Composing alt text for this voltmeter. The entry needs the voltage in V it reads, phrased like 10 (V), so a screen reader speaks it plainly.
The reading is 0.5 (V)
